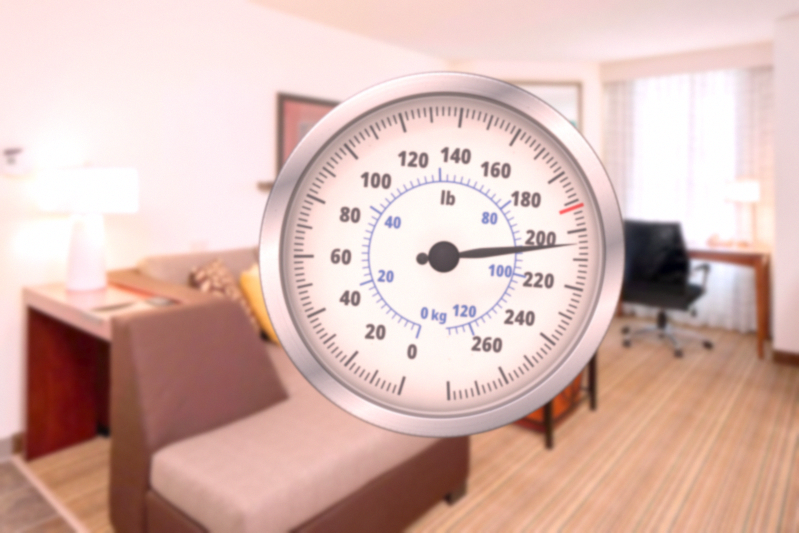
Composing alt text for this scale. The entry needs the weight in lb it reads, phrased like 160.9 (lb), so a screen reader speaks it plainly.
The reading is 204 (lb)
